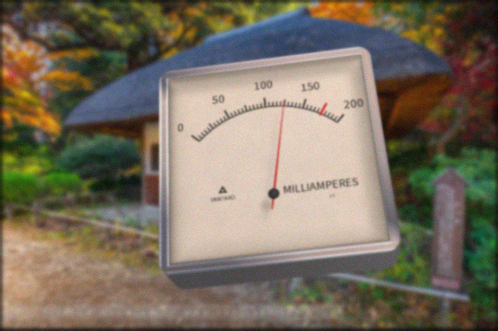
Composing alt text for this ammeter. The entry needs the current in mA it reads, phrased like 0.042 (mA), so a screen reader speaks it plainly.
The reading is 125 (mA)
